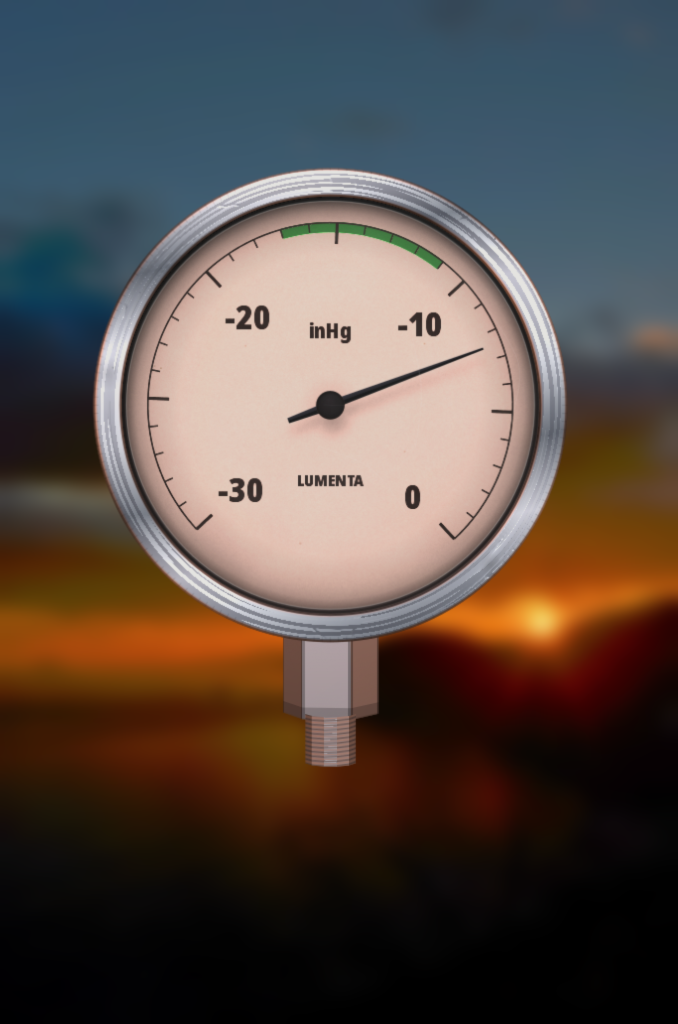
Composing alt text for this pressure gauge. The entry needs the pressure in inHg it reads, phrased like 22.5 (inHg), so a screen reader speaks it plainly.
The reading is -7.5 (inHg)
